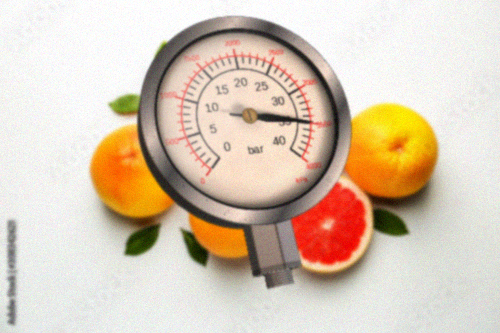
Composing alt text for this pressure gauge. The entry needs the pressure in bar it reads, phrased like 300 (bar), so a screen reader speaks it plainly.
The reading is 35 (bar)
